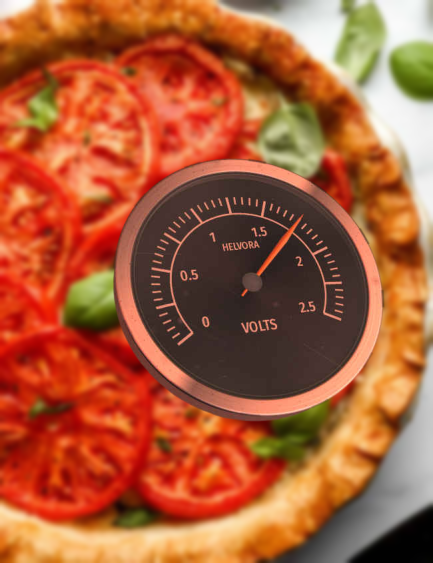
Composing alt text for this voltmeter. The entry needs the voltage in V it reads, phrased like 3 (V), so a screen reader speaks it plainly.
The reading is 1.75 (V)
